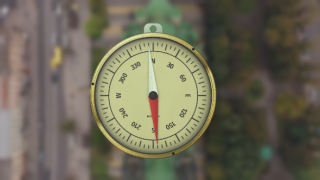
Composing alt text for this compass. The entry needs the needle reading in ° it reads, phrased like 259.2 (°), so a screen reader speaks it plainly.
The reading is 175 (°)
